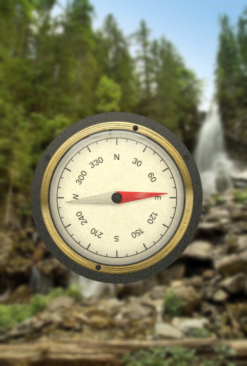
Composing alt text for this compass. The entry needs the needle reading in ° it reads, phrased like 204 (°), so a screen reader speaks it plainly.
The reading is 85 (°)
